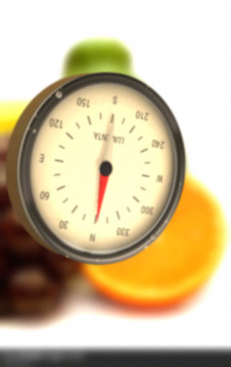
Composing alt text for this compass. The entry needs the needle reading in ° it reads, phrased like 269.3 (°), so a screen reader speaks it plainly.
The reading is 0 (°)
